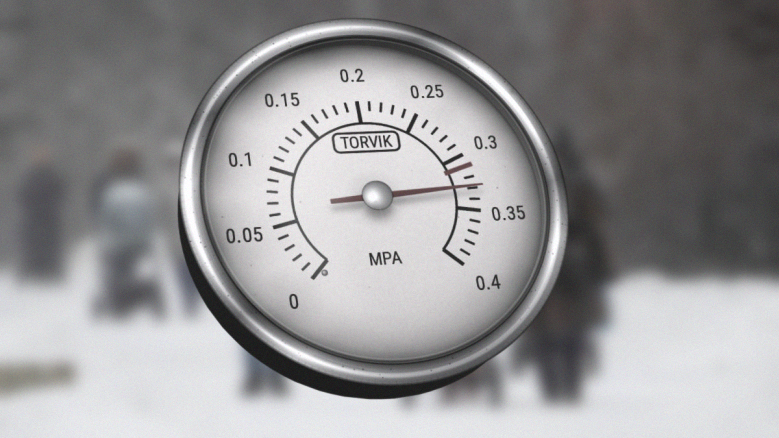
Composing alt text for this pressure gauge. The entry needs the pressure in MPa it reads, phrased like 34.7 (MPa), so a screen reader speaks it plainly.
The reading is 0.33 (MPa)
